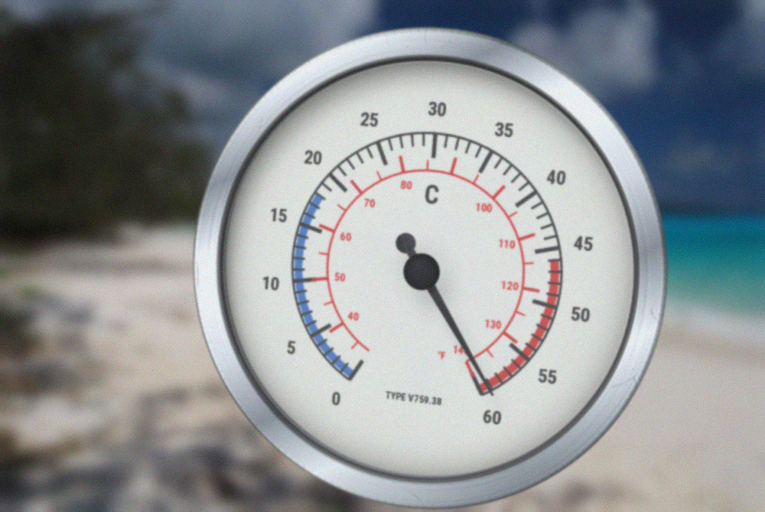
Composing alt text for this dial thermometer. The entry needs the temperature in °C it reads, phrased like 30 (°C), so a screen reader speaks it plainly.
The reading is 59 (°C)
